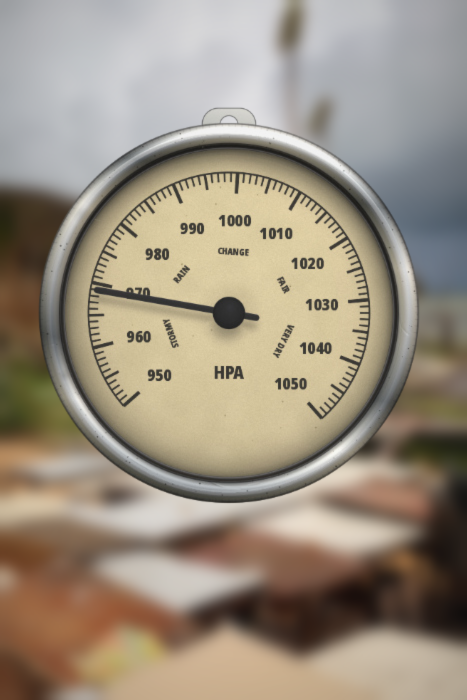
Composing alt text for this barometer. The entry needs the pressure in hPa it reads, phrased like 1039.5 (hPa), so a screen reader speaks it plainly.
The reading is 969 (hPa)
